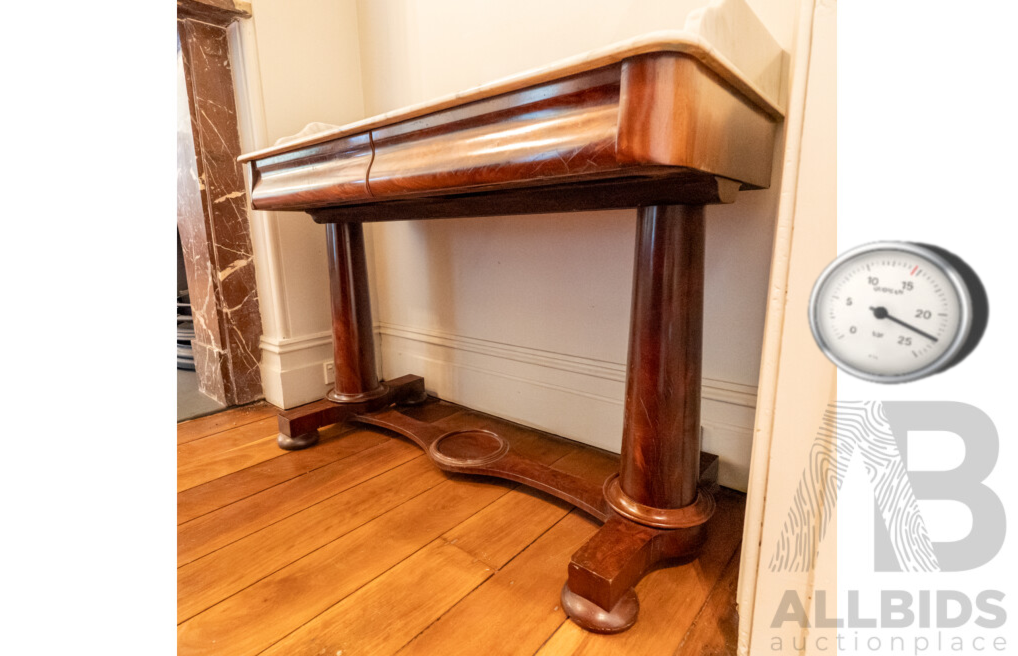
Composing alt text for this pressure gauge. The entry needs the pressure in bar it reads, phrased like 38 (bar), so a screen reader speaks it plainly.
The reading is 22.5 (bar)
